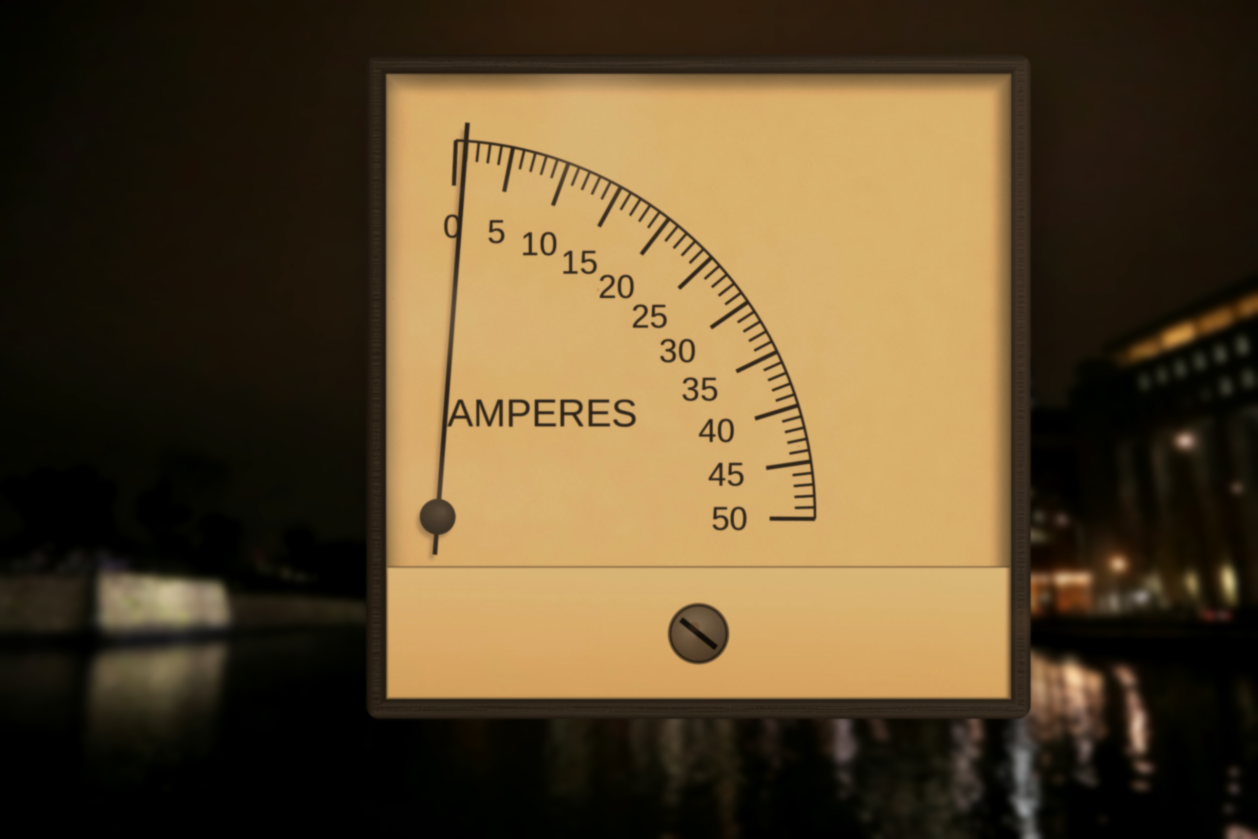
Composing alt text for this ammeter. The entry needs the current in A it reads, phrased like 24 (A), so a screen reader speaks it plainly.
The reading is 1 (A)
